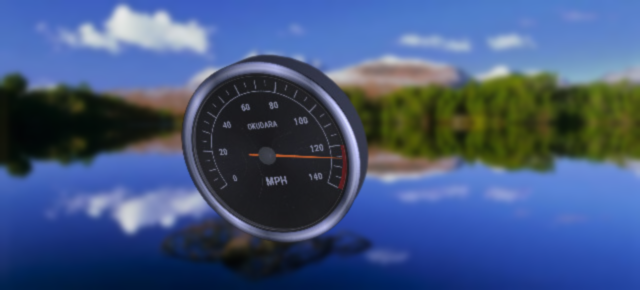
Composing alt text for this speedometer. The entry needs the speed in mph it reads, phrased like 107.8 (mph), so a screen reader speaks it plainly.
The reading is 125 (mph)
